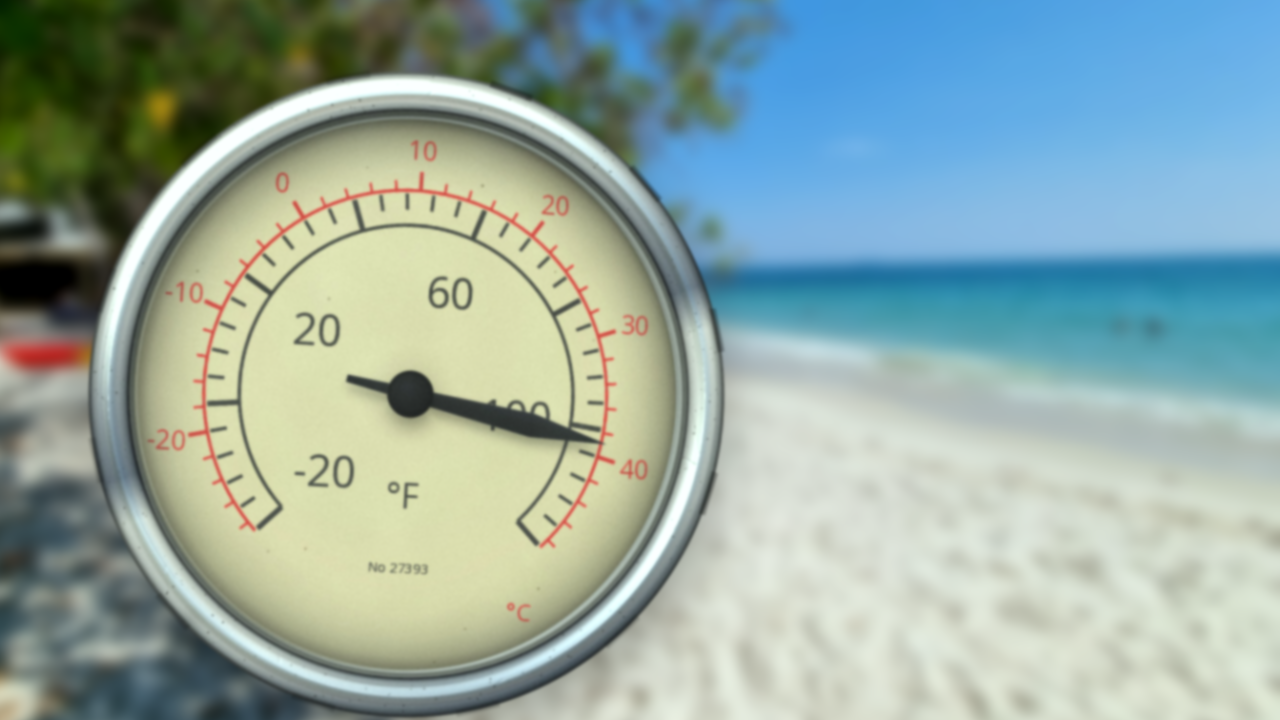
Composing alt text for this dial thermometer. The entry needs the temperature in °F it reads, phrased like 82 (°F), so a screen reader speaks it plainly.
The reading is 102 (°F)
